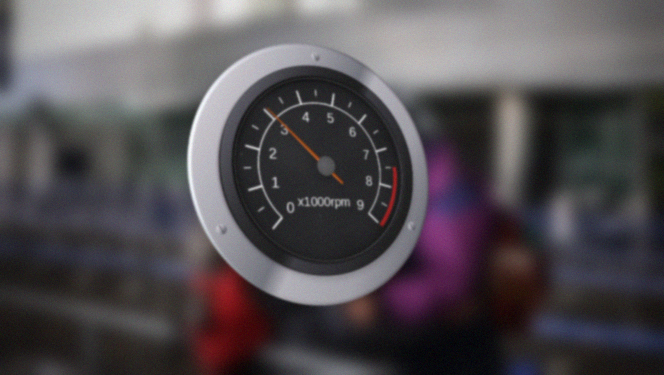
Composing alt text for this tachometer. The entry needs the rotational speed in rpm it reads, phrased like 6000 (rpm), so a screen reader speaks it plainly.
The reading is 3000 (rpm)
